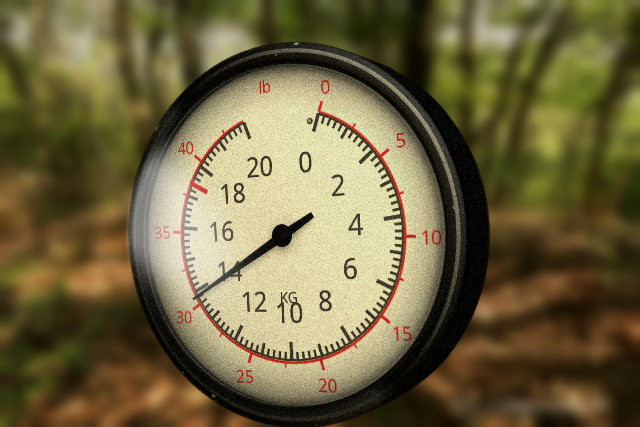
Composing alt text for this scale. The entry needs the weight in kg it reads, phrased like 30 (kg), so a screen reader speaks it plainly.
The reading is 13.8 (kg)
